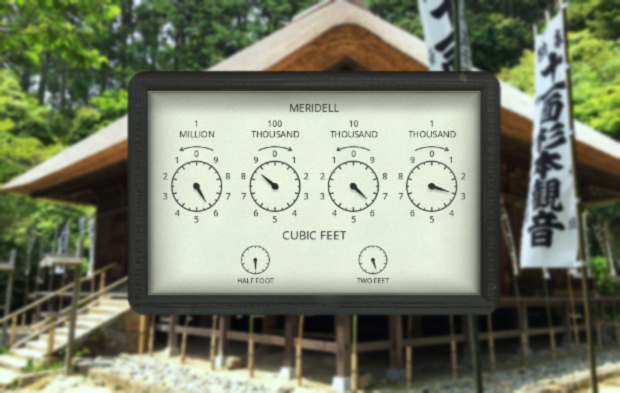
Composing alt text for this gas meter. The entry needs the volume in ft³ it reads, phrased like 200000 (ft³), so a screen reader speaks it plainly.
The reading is 586300 (ft³)
